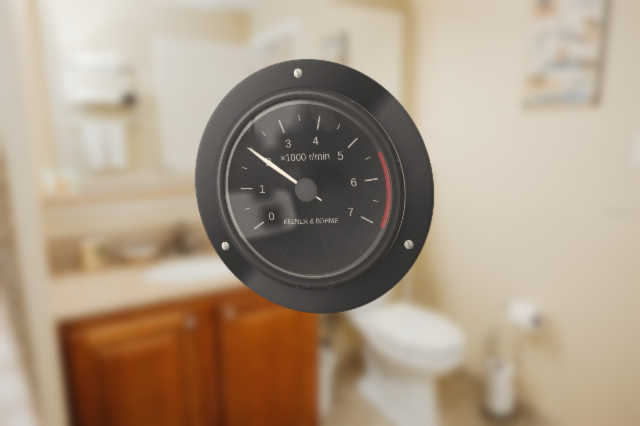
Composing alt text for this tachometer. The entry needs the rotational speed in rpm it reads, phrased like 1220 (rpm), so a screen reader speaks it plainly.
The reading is 2000 (rpm)
